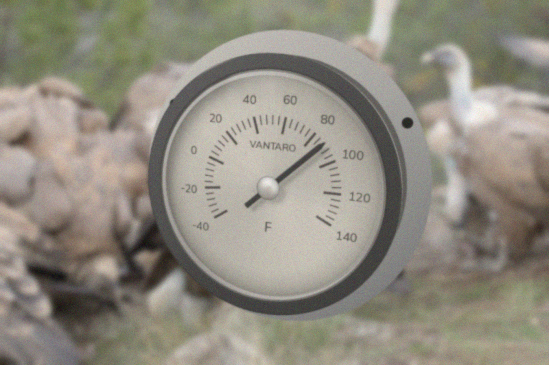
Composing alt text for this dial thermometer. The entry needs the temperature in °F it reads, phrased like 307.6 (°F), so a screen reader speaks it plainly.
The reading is 88 (°F)
